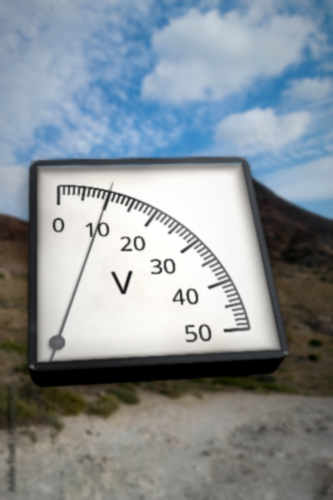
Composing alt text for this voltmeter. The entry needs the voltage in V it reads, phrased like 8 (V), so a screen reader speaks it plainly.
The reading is 10 (V)
